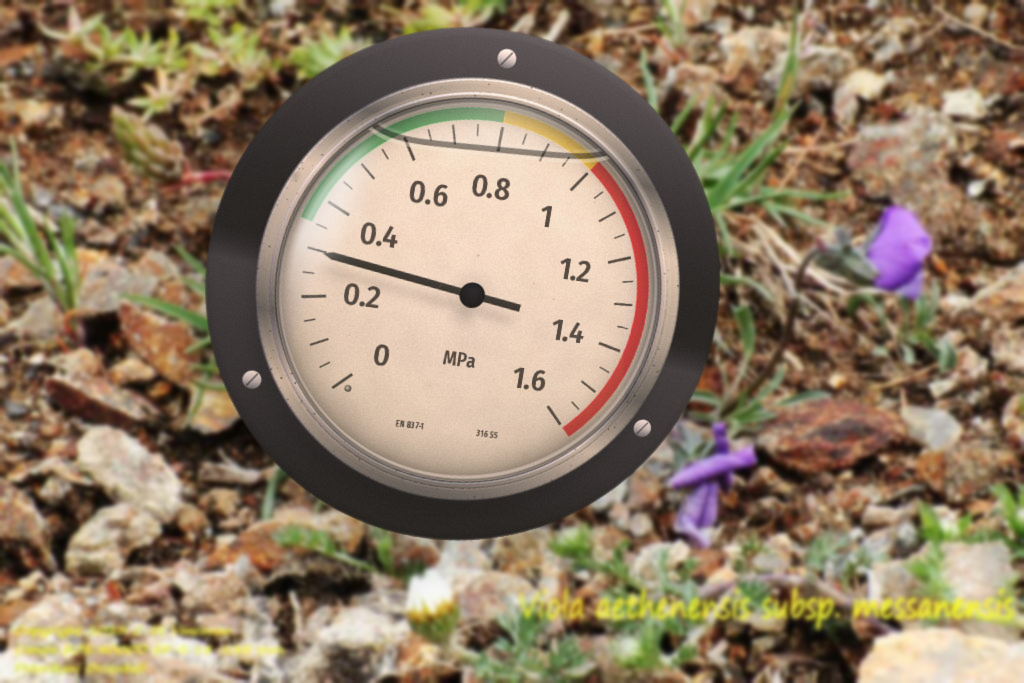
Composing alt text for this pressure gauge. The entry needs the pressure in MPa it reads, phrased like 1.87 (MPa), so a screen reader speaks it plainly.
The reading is 0.3 (MPa)
